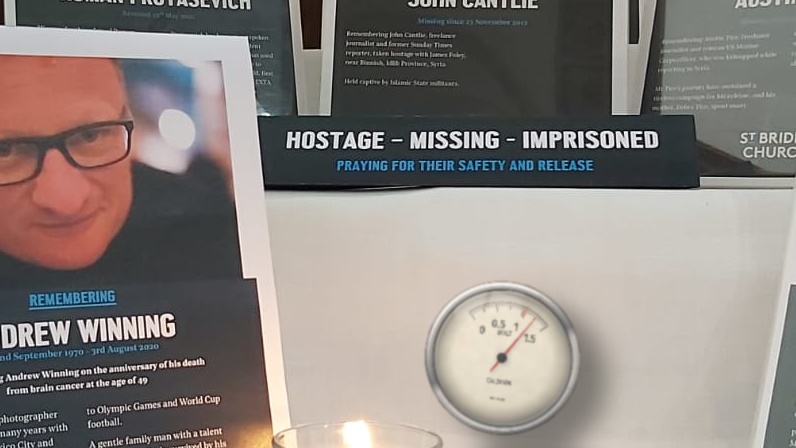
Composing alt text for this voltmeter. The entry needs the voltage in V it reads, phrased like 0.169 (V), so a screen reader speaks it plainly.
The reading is 1.25 (V)
